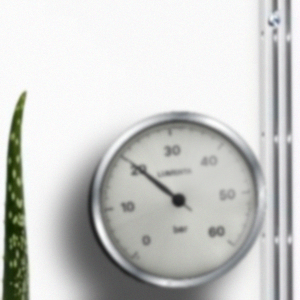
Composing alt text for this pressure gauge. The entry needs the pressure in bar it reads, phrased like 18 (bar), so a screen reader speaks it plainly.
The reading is 20 (bar)
